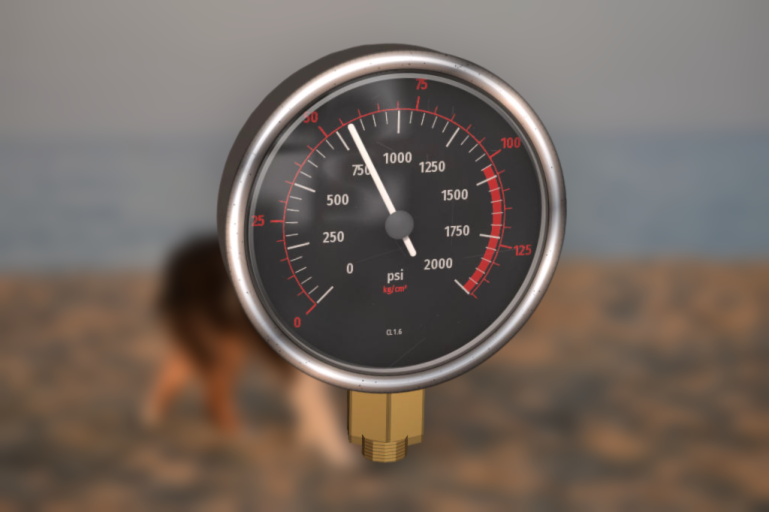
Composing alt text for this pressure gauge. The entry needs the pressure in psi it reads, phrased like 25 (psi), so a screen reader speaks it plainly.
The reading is 800 (psi)
